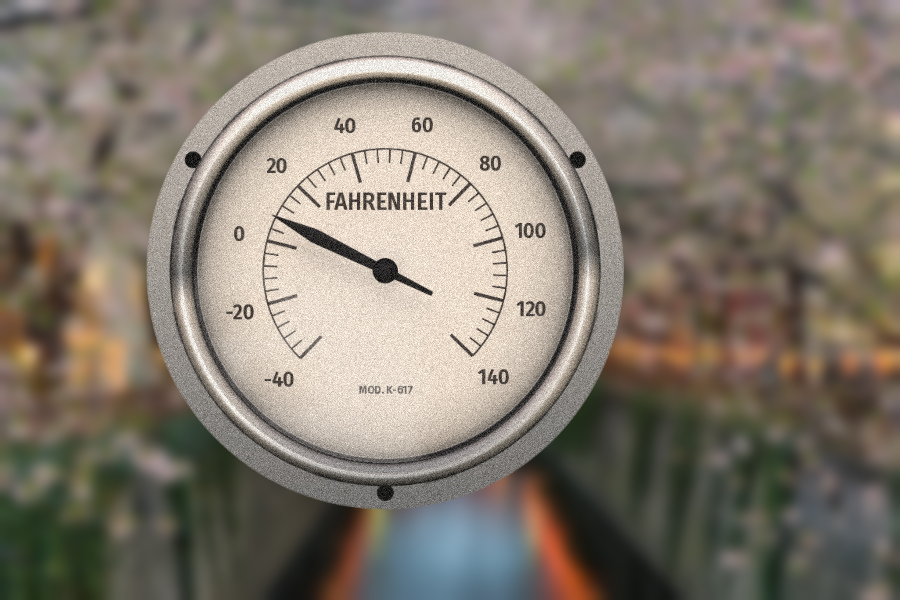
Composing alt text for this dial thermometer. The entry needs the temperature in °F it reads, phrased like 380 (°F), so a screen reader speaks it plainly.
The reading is 8 (°F)
